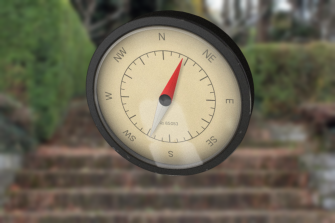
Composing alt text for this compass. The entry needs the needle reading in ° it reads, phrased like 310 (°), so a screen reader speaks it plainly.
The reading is 25 (°)
